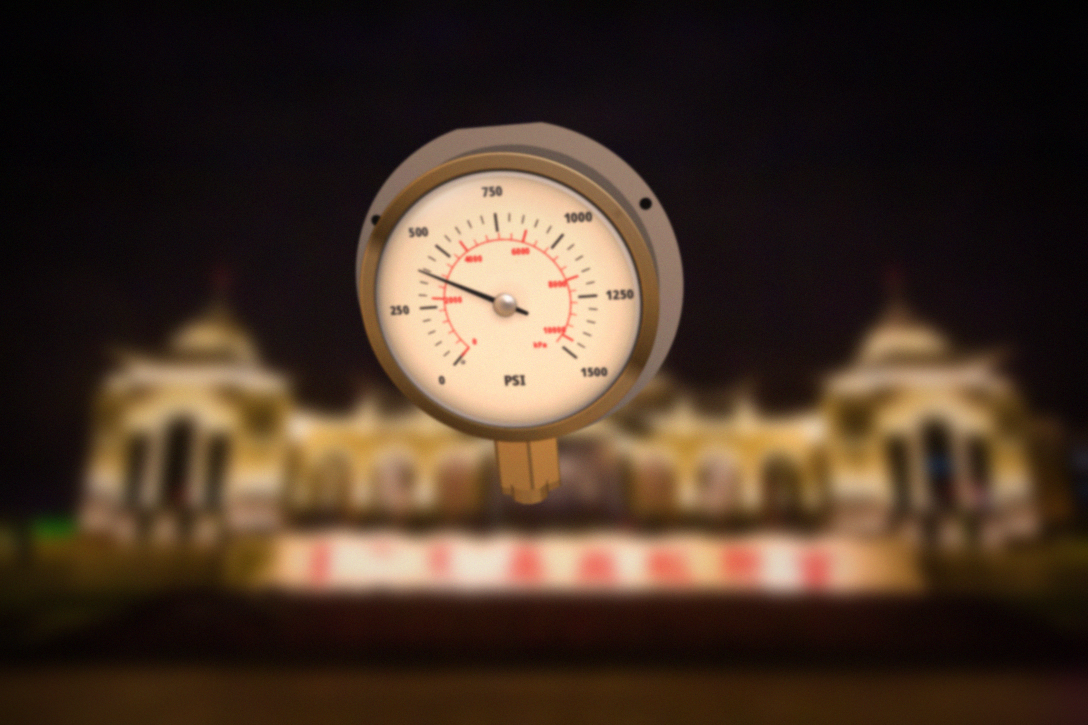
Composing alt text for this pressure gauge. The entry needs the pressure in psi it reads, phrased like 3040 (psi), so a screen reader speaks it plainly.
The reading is 400 (psi)
